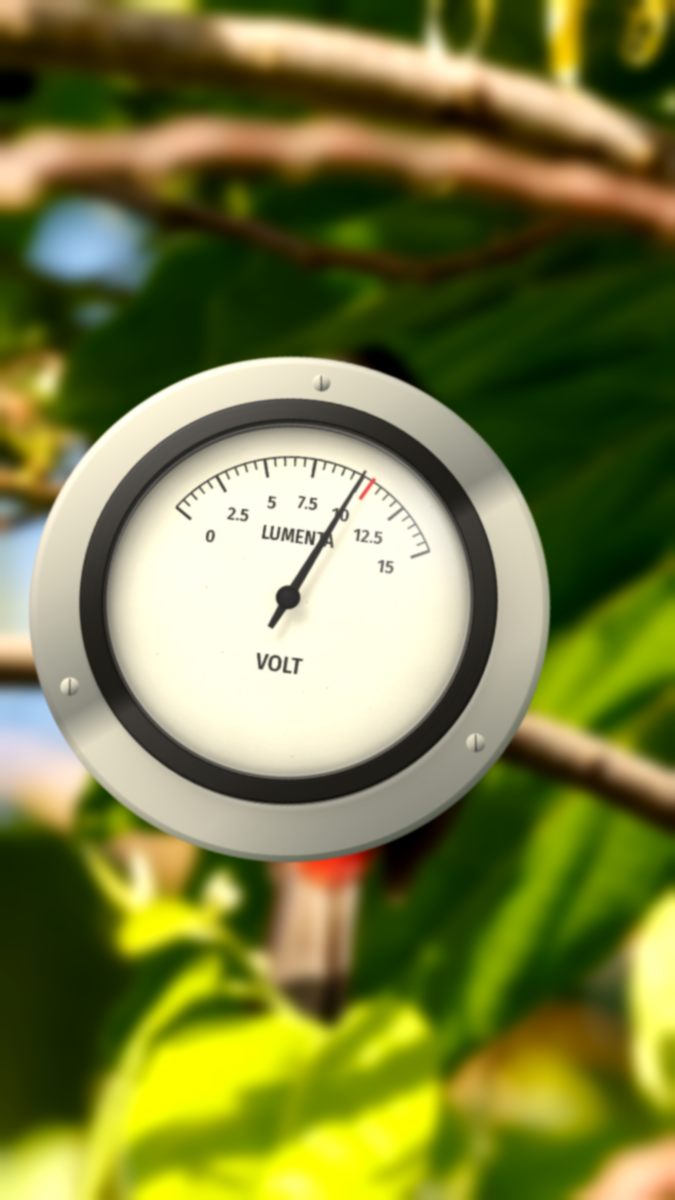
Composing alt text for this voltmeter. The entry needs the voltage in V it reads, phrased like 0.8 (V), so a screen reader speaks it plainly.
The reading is 10 (V)
